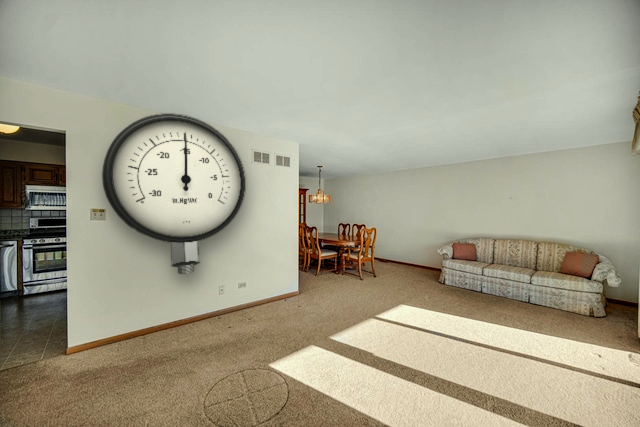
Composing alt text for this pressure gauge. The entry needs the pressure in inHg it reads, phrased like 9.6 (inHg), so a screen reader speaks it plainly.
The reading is -15 (inHg)
